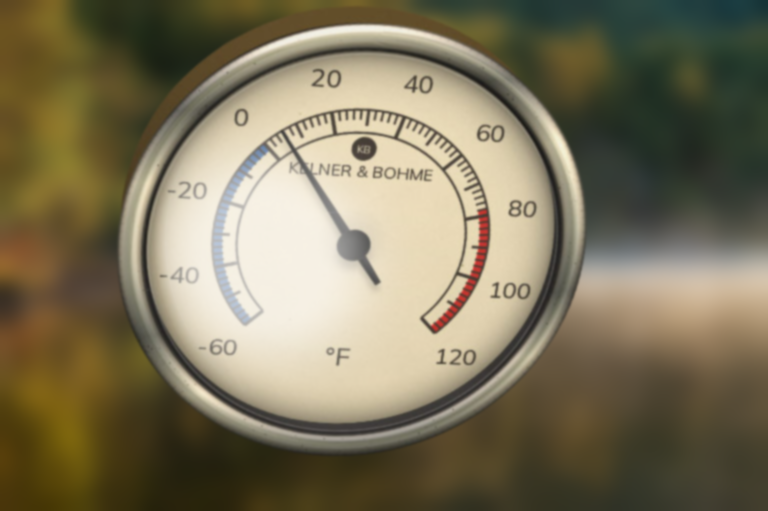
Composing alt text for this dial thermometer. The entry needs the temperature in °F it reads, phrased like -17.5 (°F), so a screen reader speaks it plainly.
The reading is 6 (°F)
